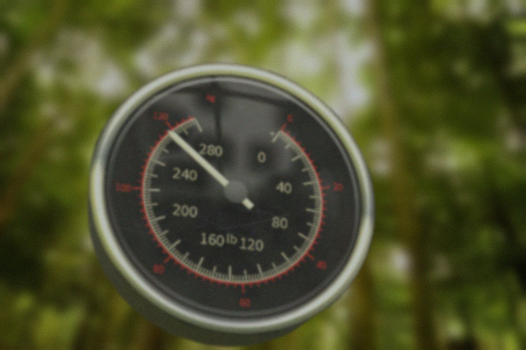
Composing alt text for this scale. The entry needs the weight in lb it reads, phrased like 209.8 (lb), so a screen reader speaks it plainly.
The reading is 260 (lb)
